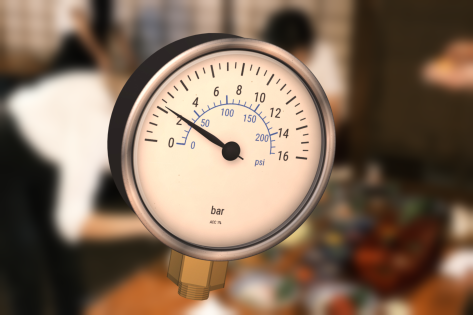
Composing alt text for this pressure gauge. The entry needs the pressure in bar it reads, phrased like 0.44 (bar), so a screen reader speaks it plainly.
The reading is 2.25 (bar)
